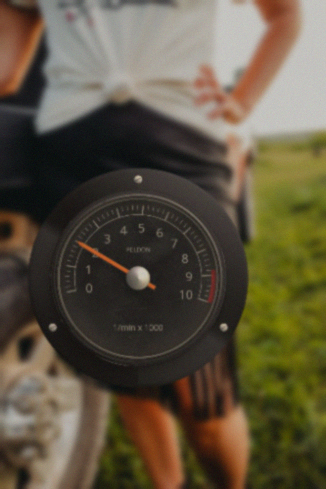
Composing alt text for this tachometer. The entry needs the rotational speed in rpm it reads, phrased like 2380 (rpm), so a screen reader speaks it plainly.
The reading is 2000 (rpm)
